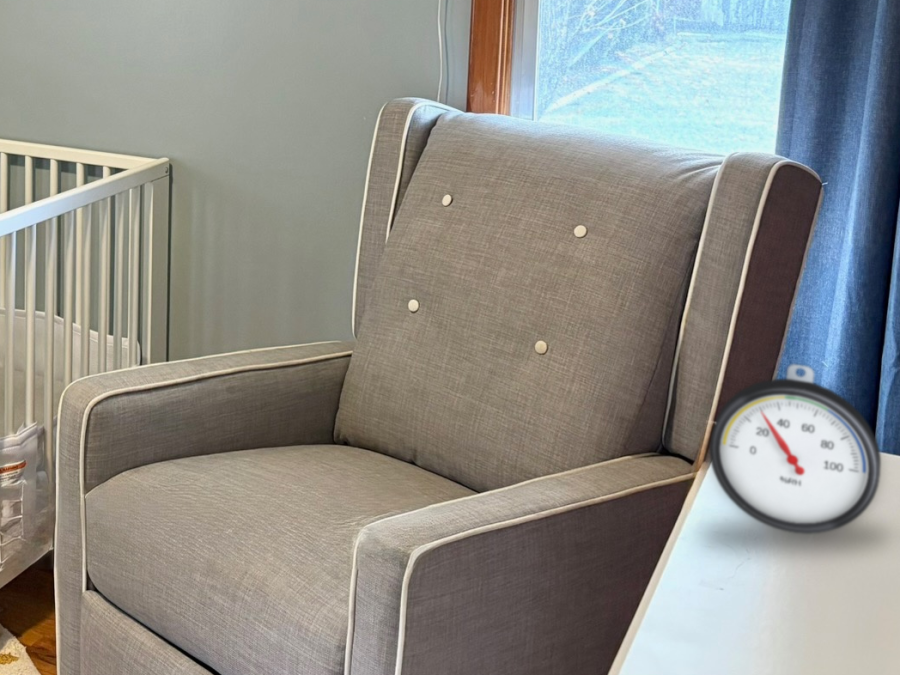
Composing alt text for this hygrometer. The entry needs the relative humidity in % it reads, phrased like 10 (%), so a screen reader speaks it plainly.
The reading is 30 (%)
